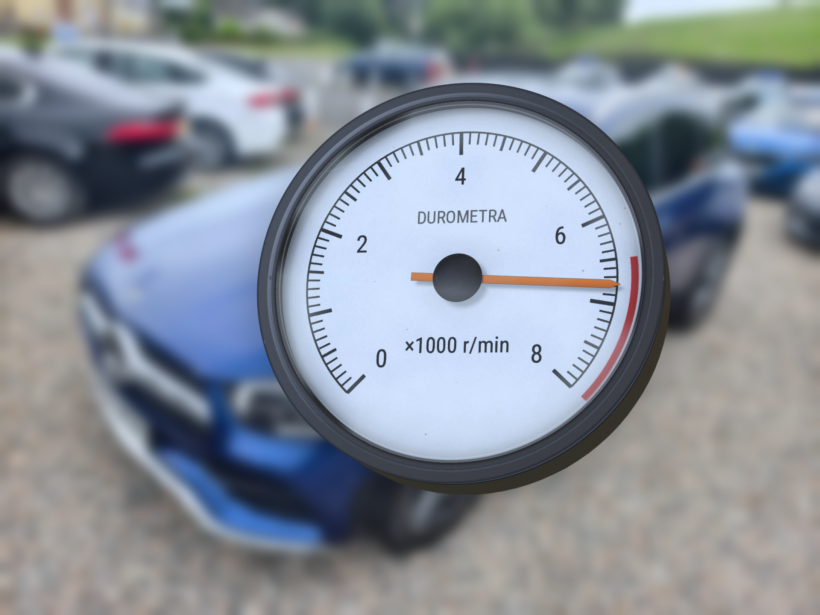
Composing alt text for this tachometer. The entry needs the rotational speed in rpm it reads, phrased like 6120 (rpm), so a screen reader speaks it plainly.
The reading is 6800 (rpm)
